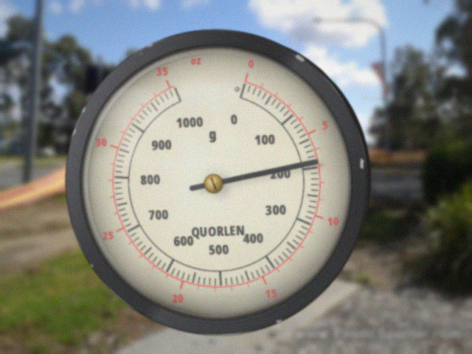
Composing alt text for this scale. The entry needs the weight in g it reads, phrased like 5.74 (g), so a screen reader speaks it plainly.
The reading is 190 (g)
